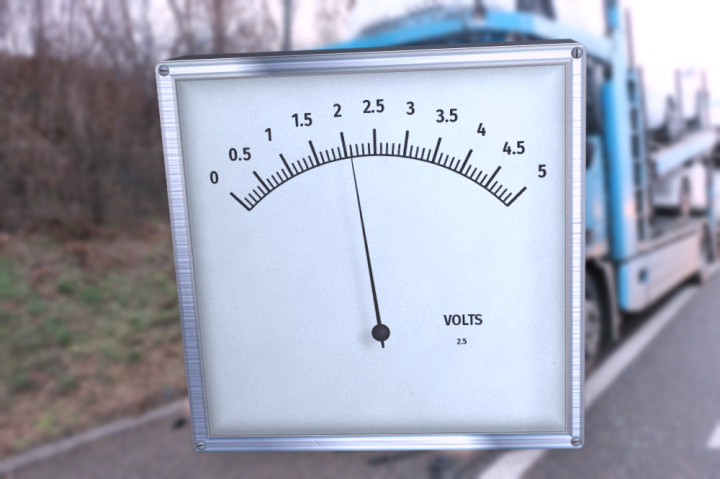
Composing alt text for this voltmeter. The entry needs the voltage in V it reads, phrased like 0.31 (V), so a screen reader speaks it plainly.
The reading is 2.1 (V)
